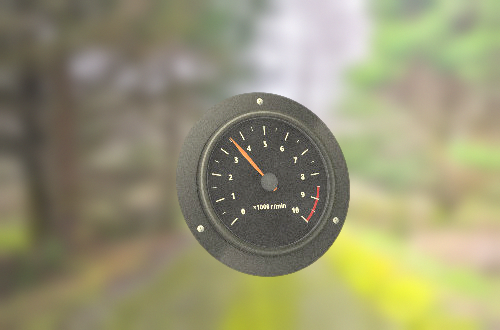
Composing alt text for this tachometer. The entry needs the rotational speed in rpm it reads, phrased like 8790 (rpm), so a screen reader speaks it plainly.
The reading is 3500 (rpm)
